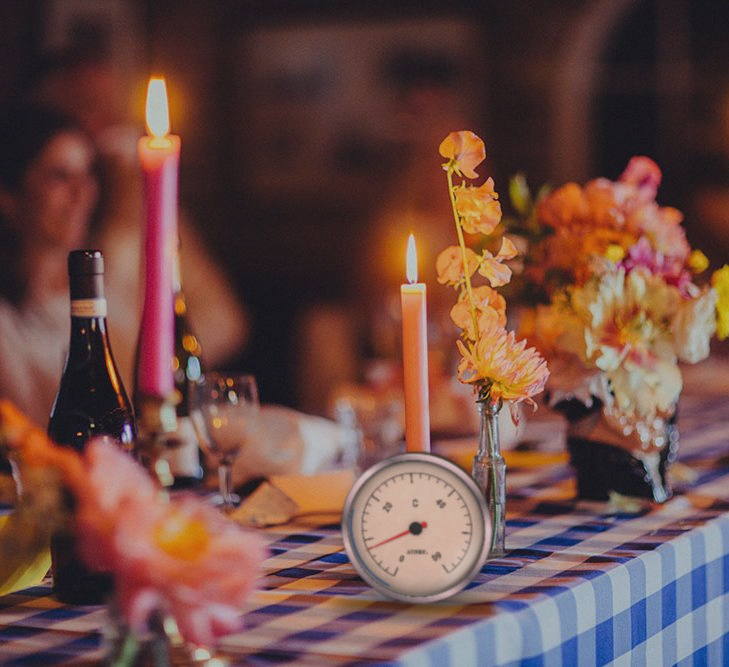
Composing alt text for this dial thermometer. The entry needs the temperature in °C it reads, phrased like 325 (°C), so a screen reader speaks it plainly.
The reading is 8 (°C)
